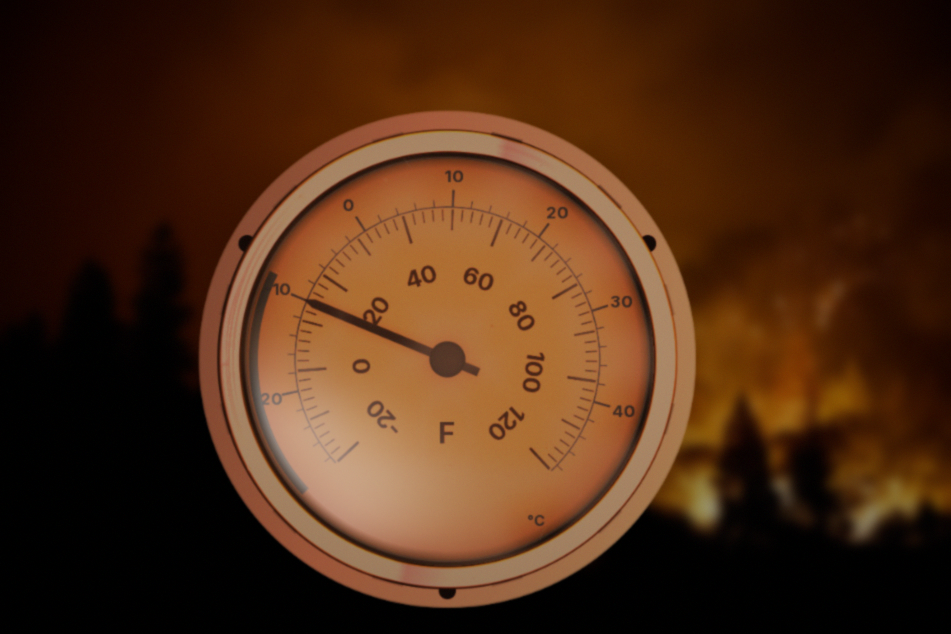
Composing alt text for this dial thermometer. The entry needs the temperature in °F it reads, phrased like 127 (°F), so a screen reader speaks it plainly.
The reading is 14 (°F)
